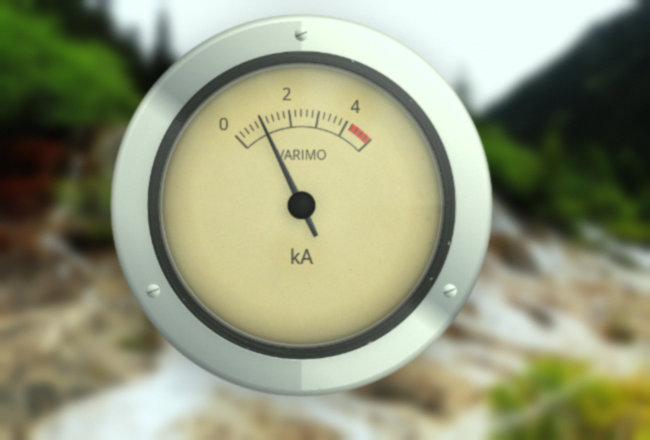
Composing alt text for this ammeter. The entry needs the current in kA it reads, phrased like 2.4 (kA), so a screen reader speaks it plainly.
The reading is 1 (kA)
